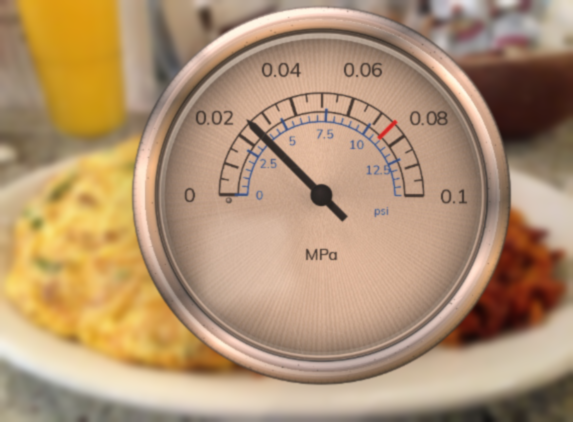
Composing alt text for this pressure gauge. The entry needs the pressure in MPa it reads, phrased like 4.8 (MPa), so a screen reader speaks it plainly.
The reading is 0.025 (MPa)
